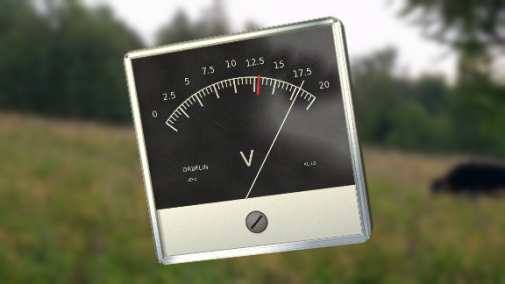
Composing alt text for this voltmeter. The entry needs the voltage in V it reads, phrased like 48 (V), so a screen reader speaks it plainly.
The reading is 18 (V)
